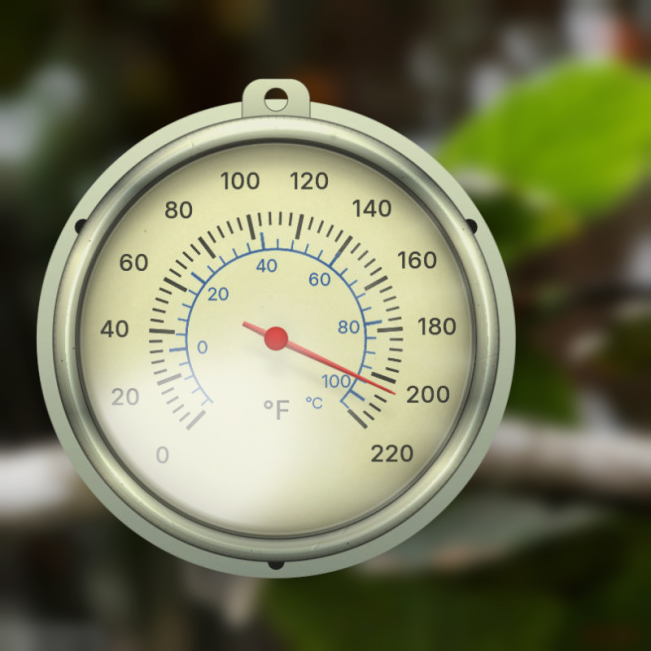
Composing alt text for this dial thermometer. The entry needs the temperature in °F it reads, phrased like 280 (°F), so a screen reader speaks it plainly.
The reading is 204 (°F)
